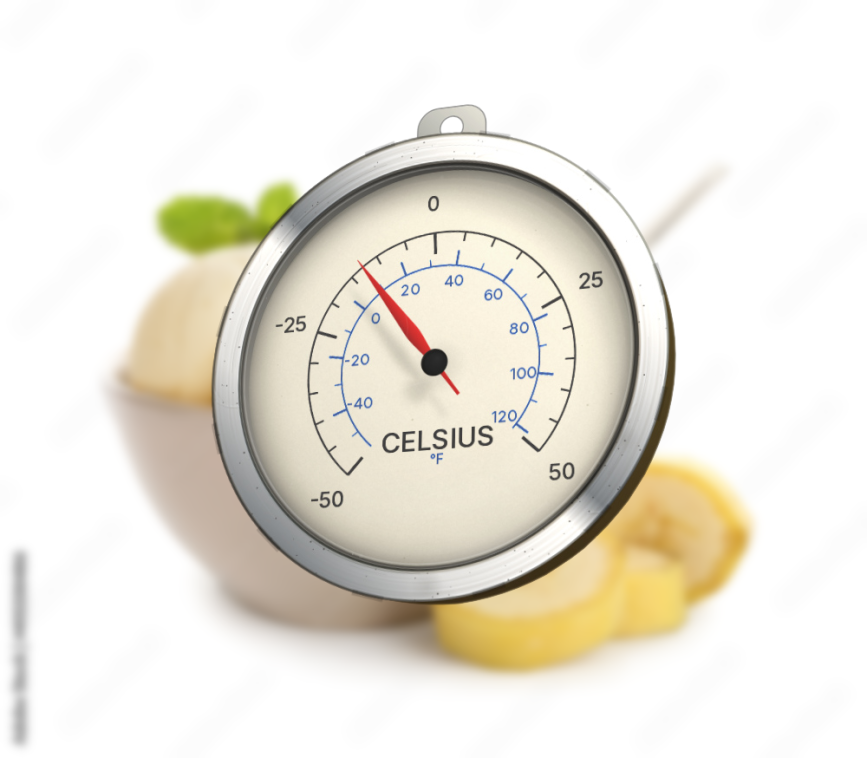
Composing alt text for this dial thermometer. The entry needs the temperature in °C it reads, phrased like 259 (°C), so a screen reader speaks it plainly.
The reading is -12.5 (°C)
